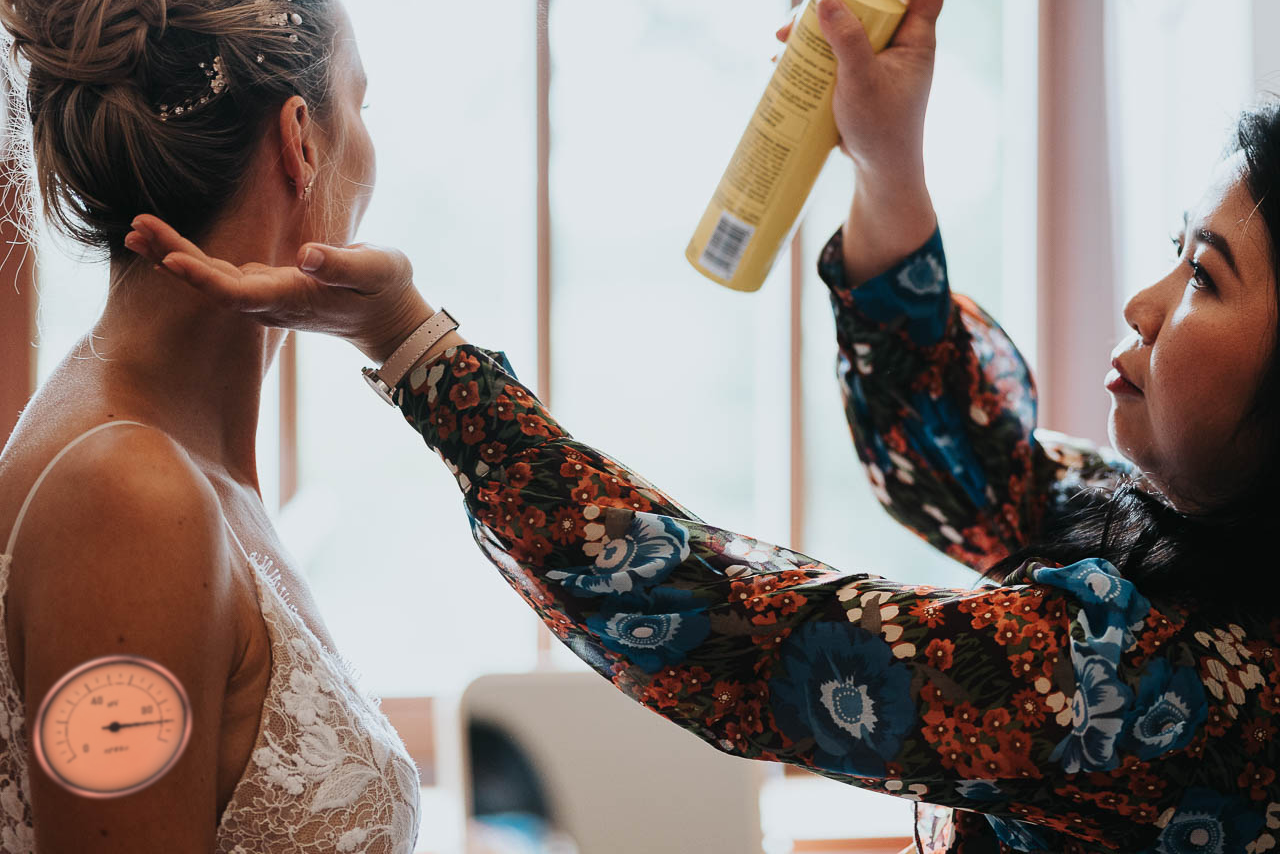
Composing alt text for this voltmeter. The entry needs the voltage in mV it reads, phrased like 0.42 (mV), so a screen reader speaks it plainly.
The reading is 90 (mV)
